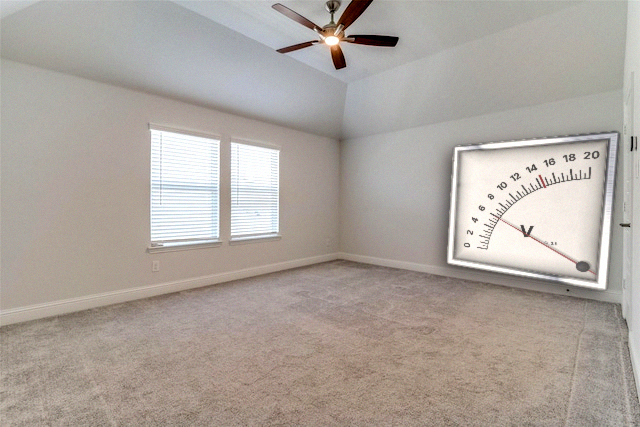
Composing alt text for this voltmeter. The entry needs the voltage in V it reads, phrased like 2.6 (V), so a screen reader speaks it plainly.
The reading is 6 (V)
